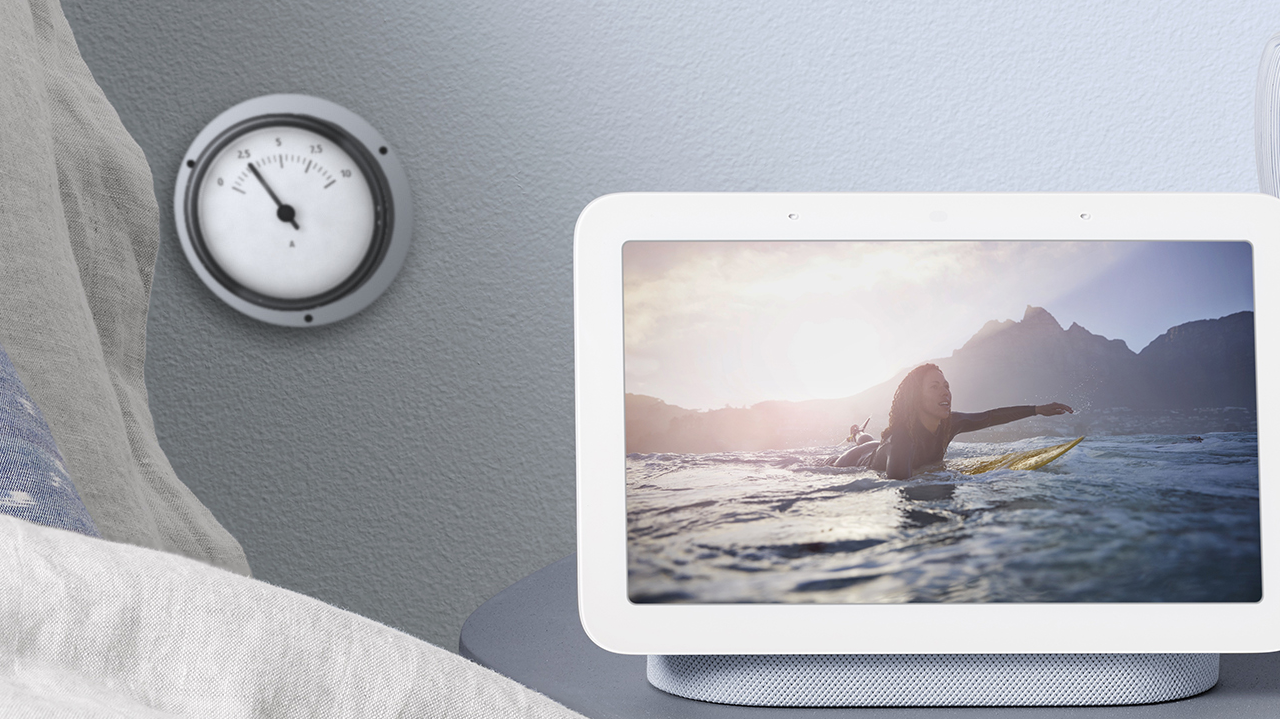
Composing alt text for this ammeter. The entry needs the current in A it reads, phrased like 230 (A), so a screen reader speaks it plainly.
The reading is 2.5 (A)
